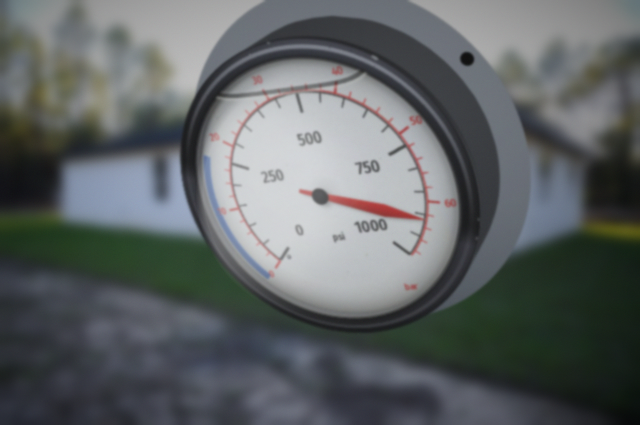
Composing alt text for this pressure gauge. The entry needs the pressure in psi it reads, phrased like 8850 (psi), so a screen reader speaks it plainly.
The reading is 900 (psi)
